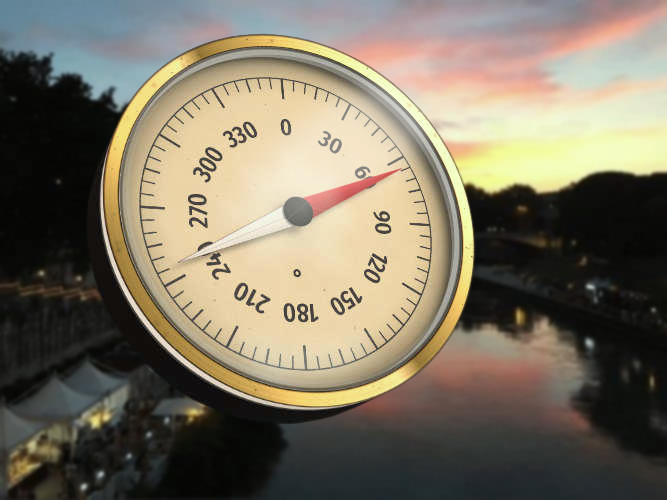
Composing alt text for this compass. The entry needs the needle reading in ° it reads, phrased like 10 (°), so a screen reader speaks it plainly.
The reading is 65 (°)
